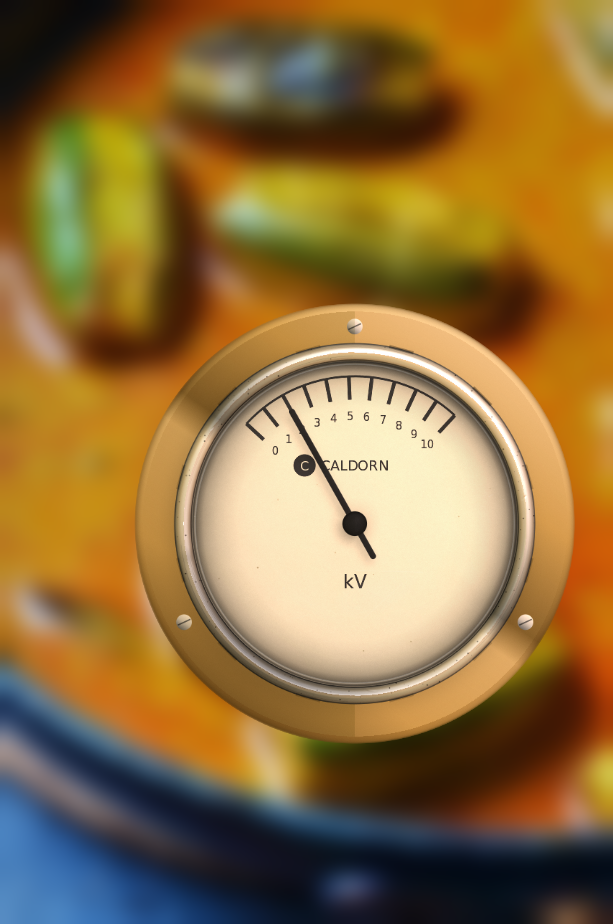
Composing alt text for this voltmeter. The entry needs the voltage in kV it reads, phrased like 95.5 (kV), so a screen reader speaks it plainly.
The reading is 2 (kV)
